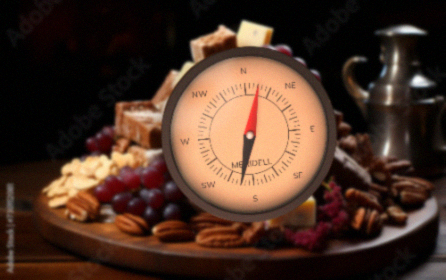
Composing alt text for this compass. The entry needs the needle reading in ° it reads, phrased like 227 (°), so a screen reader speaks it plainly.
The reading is 15 (°)
